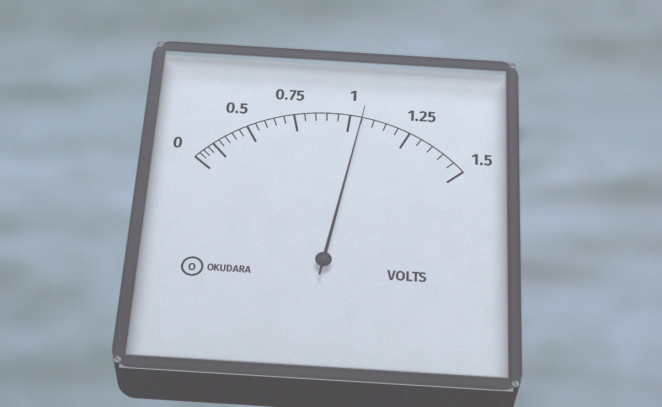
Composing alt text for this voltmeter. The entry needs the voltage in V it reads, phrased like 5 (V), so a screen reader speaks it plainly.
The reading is 1.05 (V)
